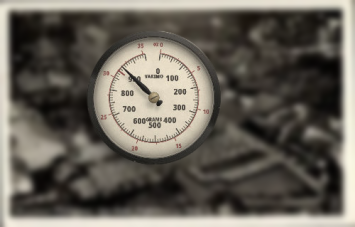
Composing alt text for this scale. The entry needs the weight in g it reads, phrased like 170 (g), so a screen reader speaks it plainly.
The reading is 900 (g)
